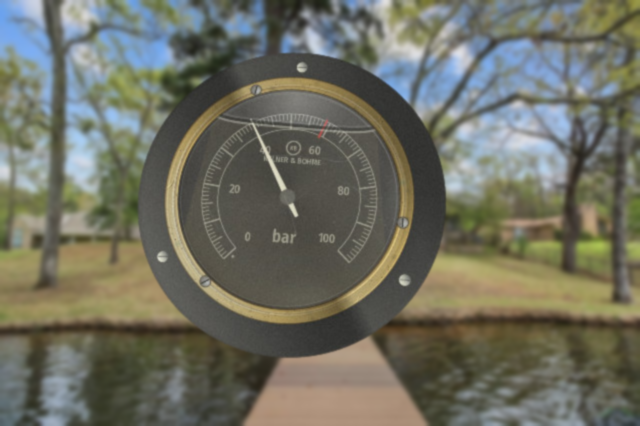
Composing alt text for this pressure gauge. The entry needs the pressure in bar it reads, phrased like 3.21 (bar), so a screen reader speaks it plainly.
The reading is 40 (bar)
